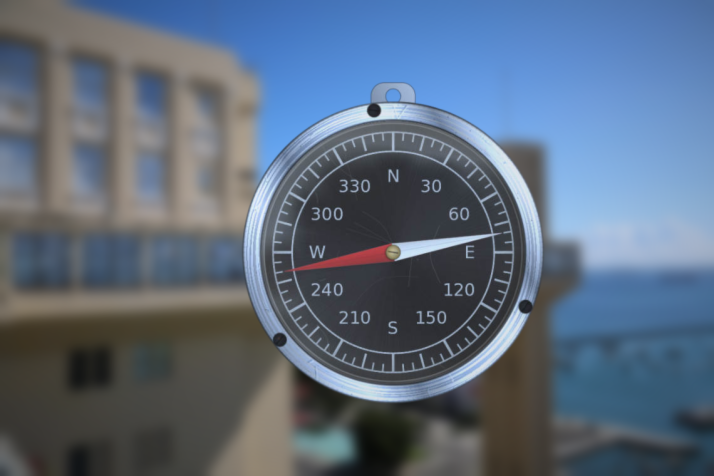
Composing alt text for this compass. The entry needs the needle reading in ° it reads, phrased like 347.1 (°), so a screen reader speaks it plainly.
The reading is 260 (°)
